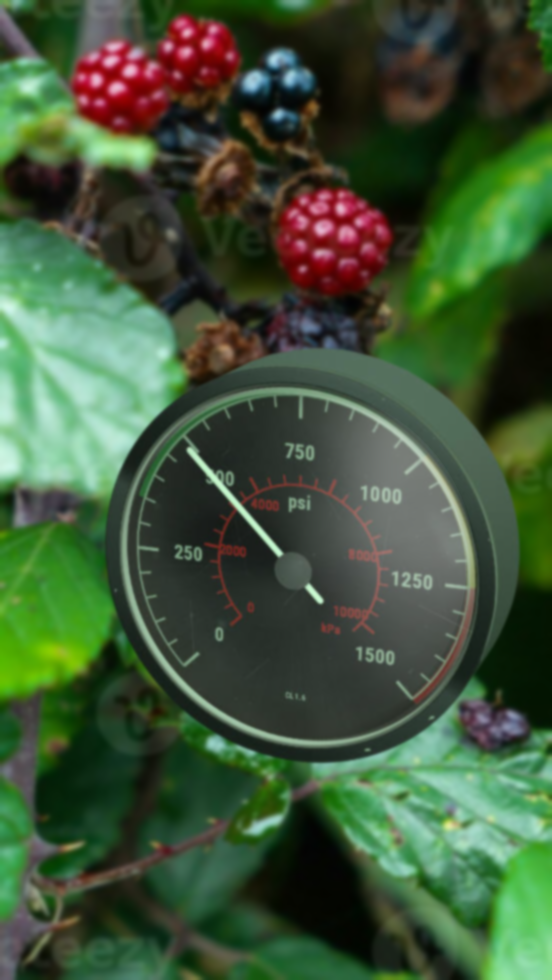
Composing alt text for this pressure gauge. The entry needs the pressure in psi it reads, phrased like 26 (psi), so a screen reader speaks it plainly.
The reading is 500 (psi)
